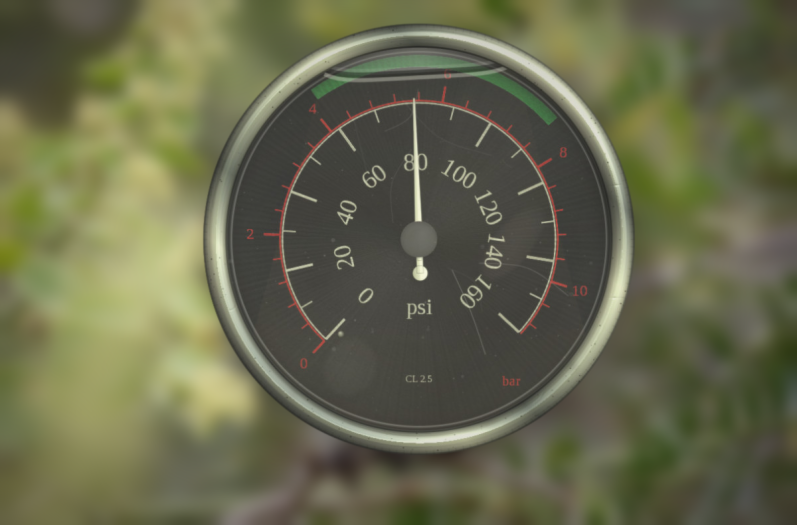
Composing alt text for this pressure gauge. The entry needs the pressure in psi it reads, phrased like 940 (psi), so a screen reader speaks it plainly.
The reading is 80 (psi)
